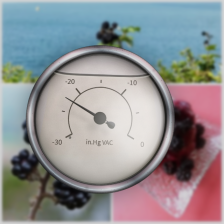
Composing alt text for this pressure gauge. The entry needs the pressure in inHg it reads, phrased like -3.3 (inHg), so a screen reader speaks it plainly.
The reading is -22.5 (inHg)
